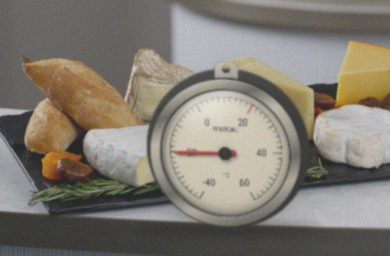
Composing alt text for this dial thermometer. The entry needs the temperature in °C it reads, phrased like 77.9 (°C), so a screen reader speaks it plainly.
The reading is -20 (°C)
